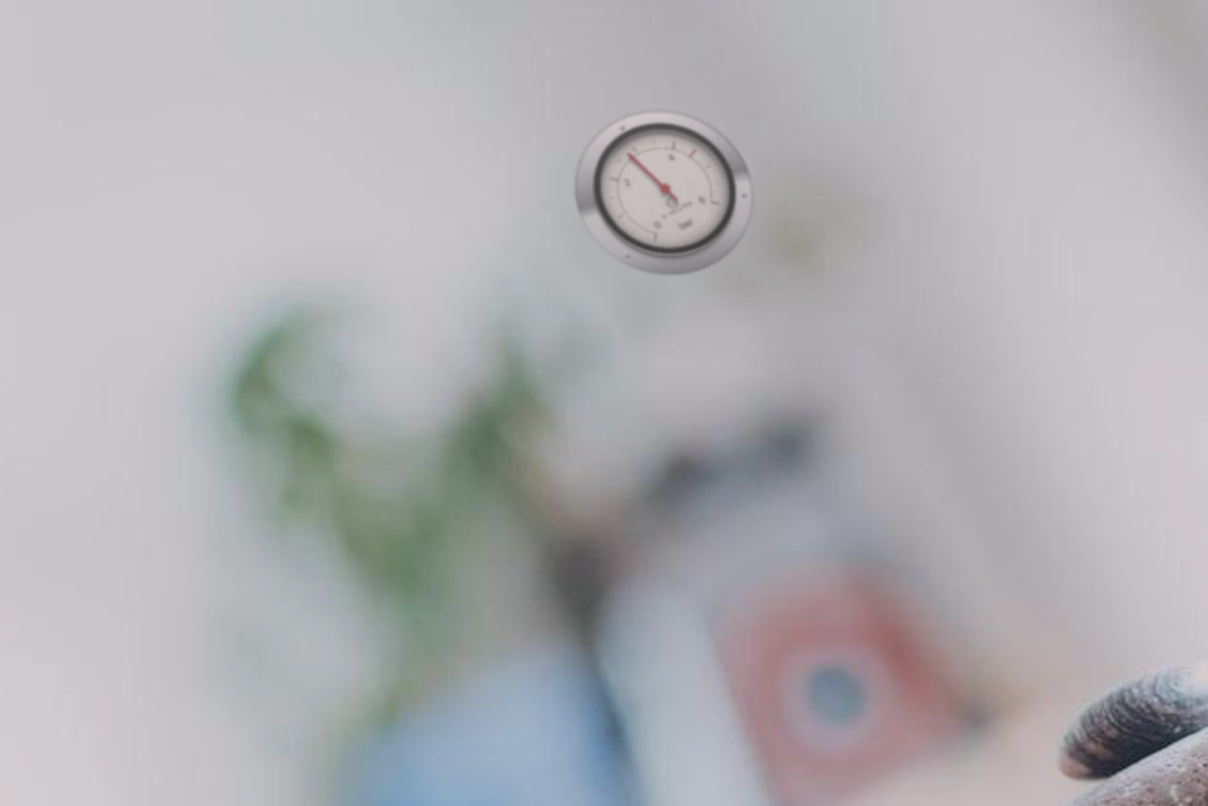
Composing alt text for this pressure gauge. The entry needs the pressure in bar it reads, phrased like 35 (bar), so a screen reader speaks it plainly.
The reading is 2.75 (bar)
